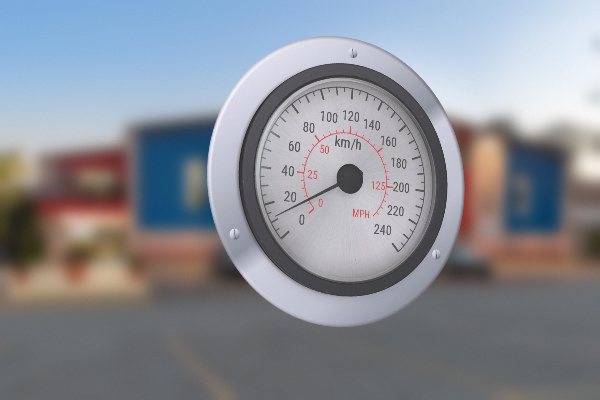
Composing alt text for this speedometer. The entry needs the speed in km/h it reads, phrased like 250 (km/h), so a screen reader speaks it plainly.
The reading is 12.5 (km/h)
